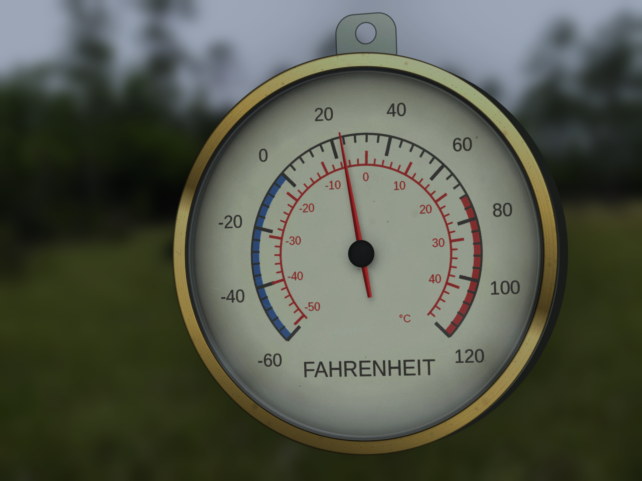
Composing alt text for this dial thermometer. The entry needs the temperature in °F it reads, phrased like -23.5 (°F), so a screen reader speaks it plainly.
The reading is 24 (°F)
